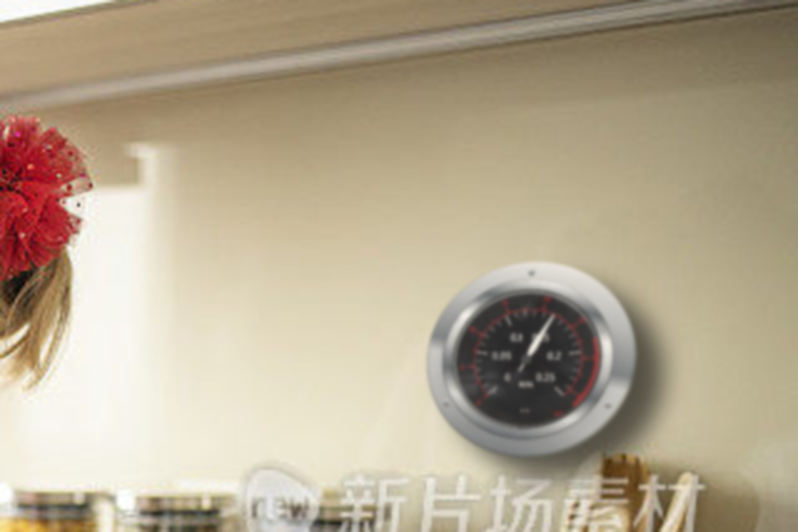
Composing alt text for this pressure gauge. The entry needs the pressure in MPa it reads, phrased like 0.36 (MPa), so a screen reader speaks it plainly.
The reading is 0.15 (MPa)
